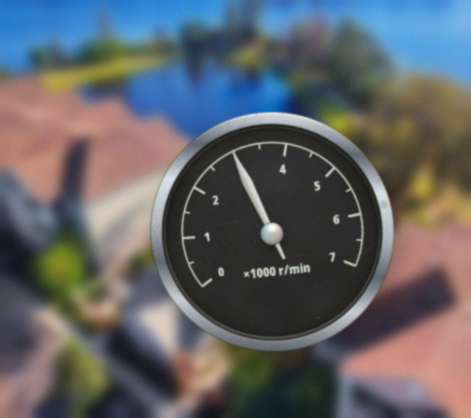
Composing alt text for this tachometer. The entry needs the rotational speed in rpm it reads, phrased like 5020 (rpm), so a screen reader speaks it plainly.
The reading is 3000 (rpm)
